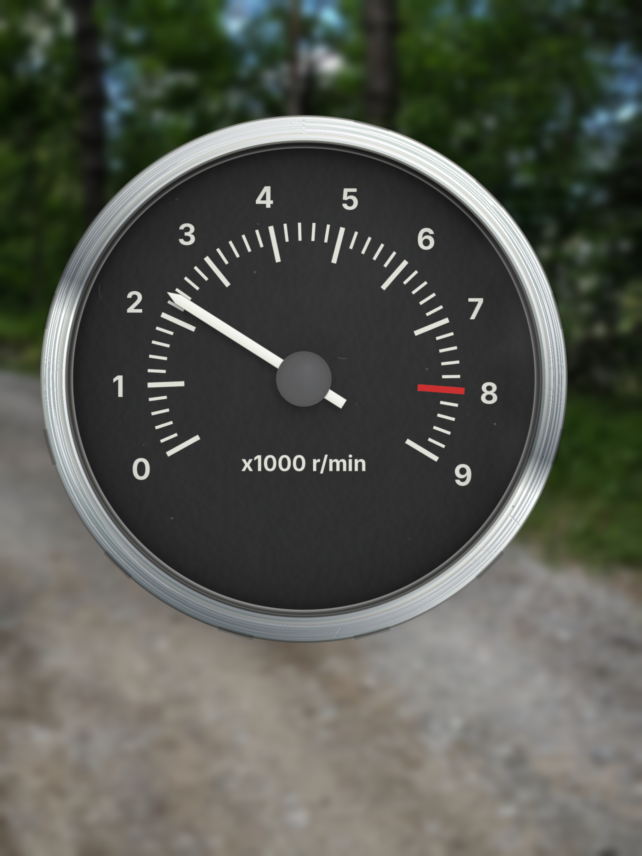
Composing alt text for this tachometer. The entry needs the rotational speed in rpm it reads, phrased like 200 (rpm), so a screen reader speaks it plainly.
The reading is 2300 (rpm)
